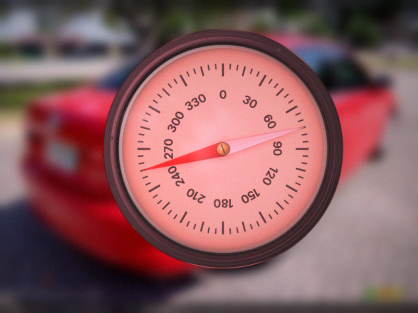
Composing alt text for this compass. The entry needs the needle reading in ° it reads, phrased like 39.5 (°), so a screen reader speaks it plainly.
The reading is 255 (°)
